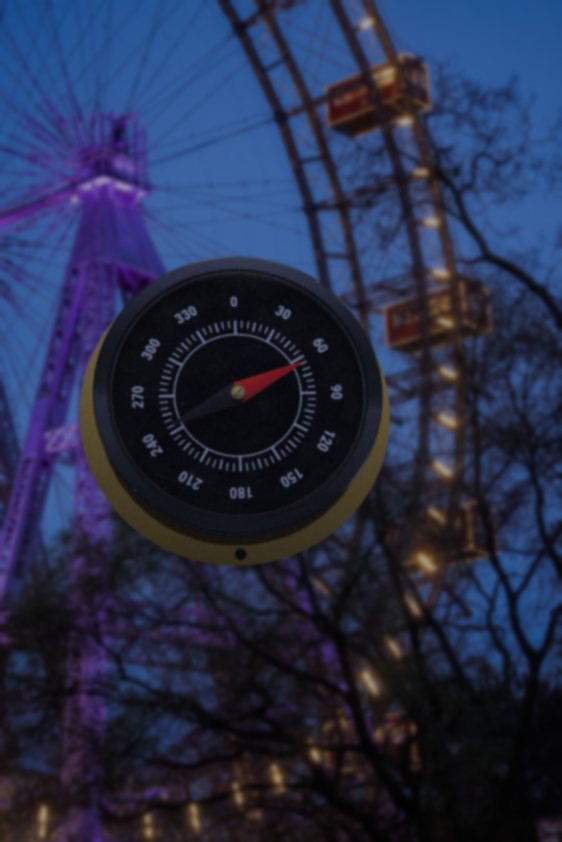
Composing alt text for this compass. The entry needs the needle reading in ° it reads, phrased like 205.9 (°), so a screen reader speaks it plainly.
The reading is 65 (°)
